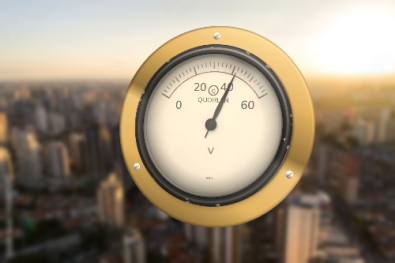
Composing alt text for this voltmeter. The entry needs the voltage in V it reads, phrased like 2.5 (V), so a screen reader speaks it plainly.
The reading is 42 (V)
